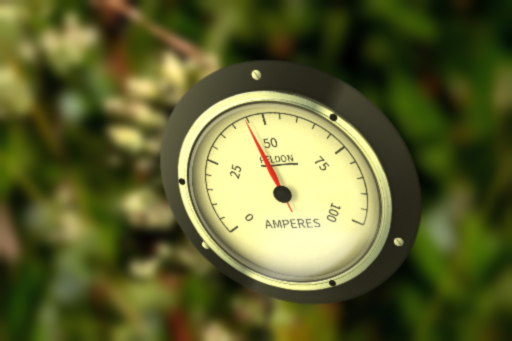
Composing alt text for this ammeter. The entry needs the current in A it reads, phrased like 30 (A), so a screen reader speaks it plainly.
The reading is 45 (A)
